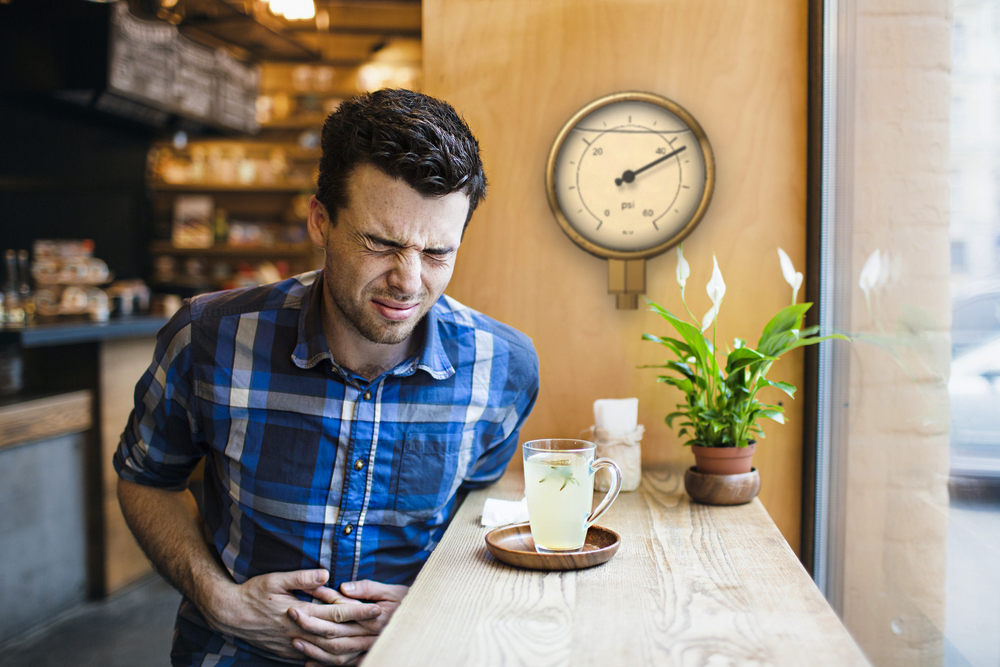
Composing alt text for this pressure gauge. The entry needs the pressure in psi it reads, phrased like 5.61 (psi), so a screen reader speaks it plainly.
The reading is 42.5 (psi)
